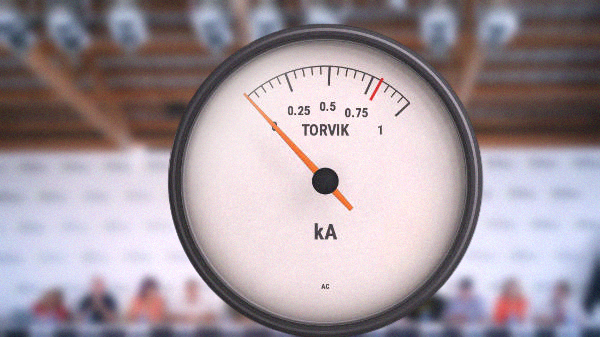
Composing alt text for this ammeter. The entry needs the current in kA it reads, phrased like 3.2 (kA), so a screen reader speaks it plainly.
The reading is 0 (kA)
